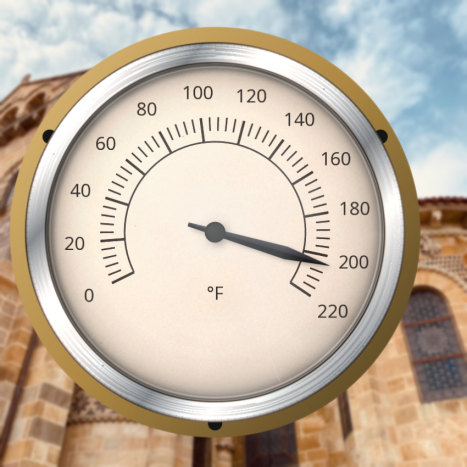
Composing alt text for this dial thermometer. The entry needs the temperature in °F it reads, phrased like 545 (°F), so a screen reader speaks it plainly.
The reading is 204 (°F)
